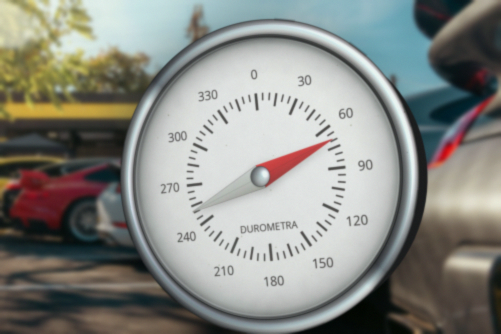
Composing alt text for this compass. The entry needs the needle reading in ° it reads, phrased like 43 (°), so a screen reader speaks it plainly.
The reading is 70 (°)
